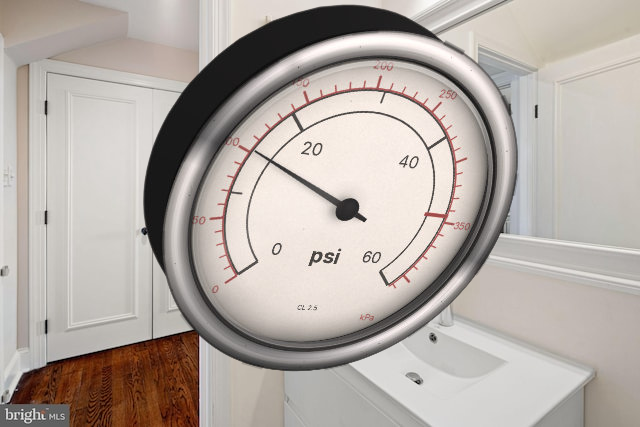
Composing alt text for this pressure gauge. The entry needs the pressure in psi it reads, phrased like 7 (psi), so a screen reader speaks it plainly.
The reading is 15 (psi)
